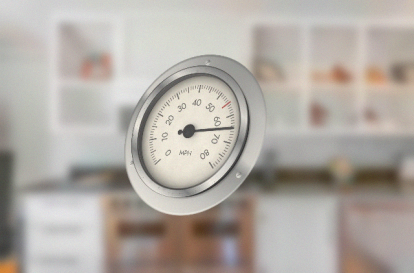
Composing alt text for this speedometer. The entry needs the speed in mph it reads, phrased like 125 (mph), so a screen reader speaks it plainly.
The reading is 65 (mph)
